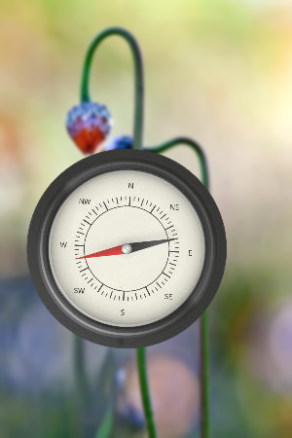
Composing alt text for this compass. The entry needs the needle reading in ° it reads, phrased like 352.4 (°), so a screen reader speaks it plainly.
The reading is 255 (°)
